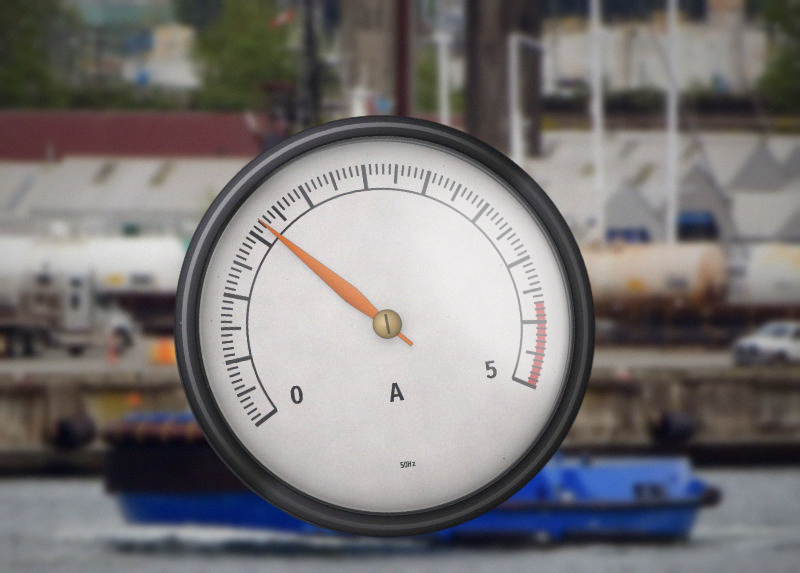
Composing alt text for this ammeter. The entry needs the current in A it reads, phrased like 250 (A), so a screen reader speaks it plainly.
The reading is 1.6 (A)
